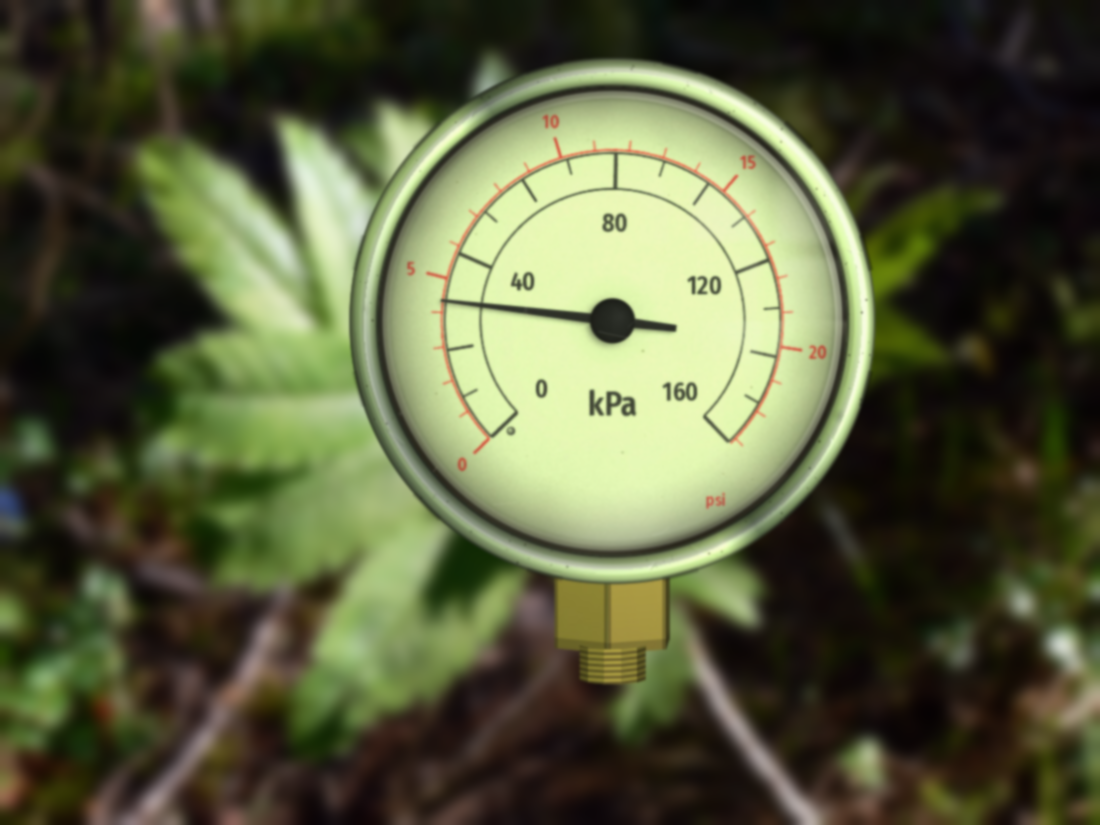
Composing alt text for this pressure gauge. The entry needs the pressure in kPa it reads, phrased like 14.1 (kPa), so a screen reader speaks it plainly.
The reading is 30 (kPa)
